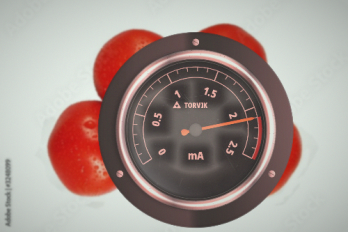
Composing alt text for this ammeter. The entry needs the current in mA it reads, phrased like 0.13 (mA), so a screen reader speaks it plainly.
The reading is 2.1 (mA)
